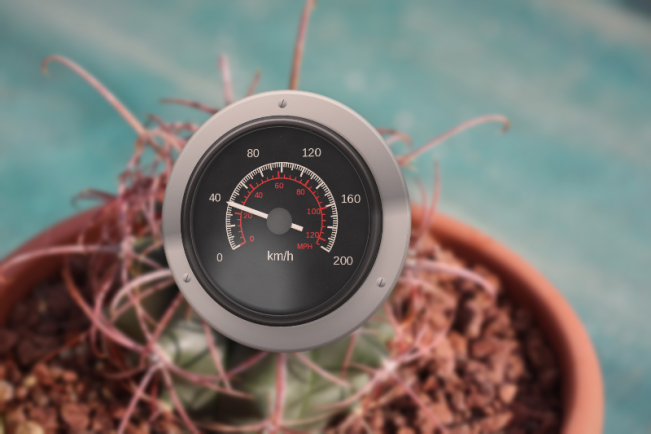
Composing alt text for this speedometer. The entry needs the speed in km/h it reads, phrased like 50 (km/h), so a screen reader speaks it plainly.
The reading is 40 (km/h)
